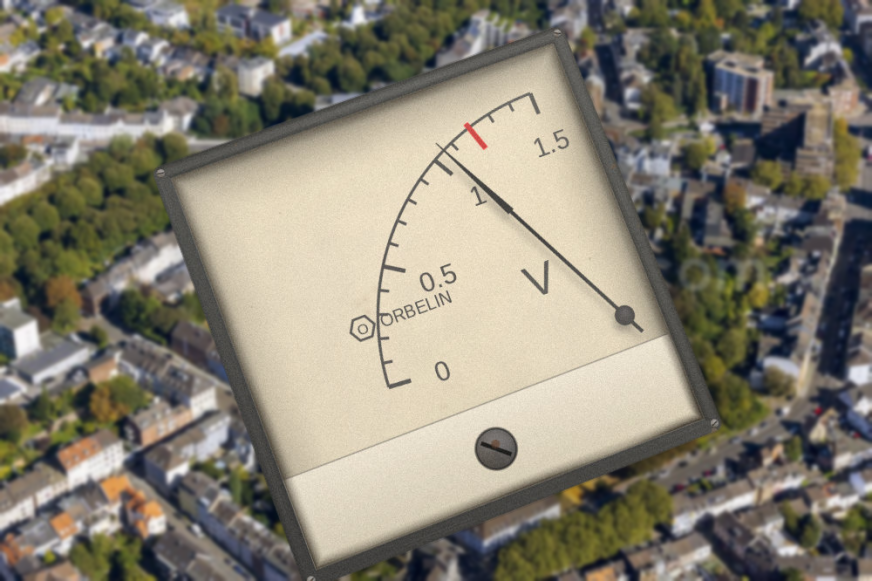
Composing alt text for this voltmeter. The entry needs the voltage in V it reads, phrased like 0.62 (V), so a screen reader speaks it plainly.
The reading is 1.05 (V)
